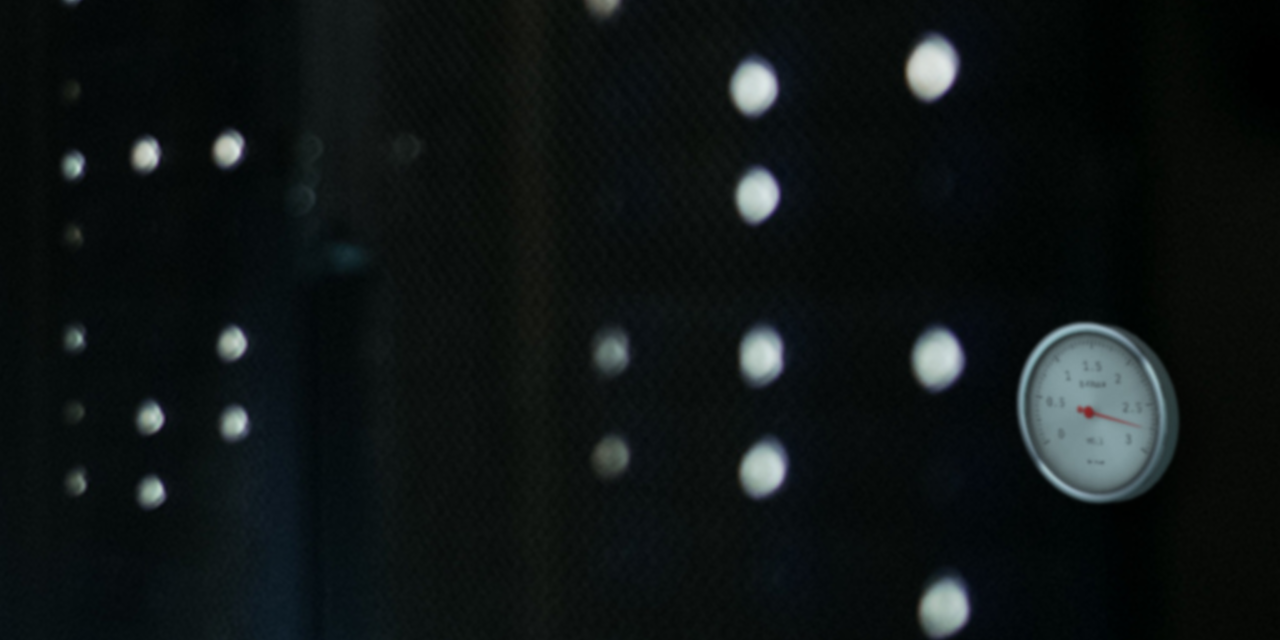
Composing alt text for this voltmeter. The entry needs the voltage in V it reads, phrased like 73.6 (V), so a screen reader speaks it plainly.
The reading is 2.75 (V)
